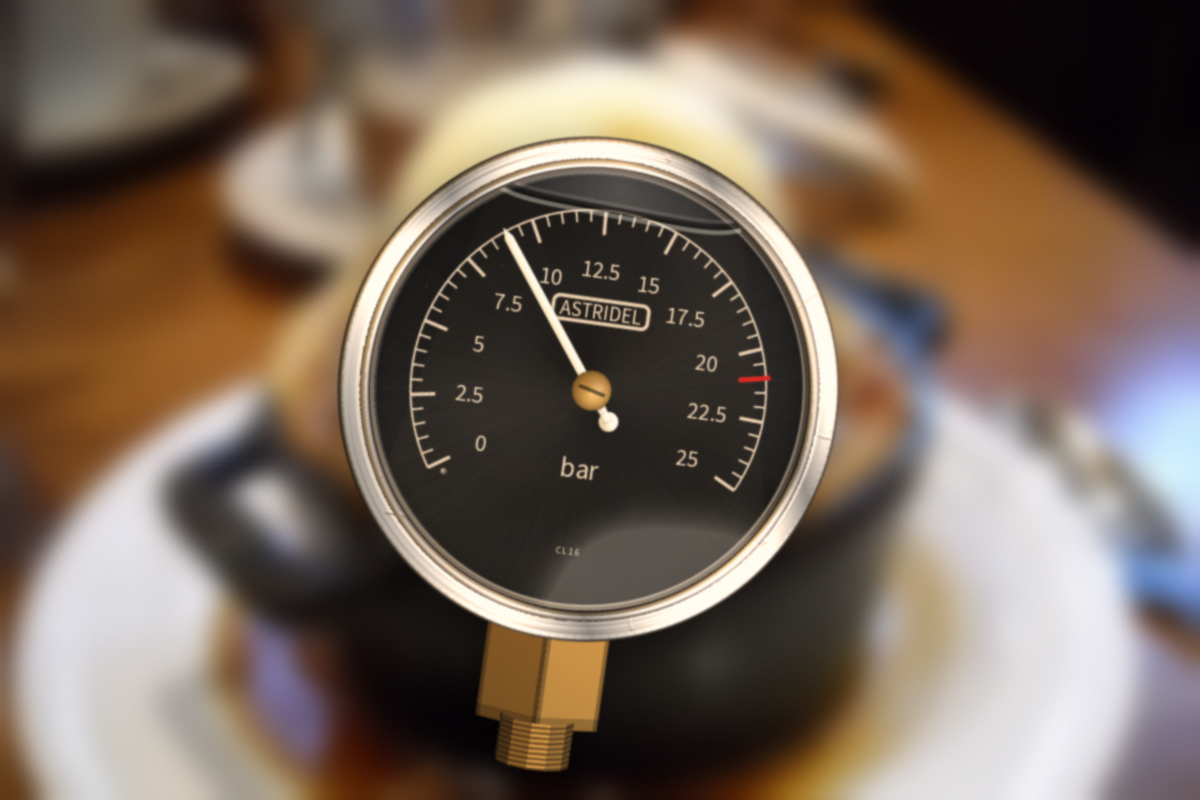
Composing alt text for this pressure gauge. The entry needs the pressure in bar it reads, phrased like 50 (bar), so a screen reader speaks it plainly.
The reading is 9 (bar)
